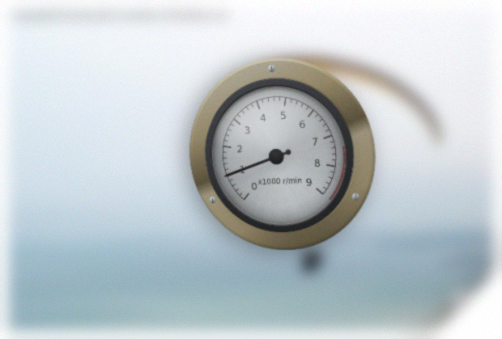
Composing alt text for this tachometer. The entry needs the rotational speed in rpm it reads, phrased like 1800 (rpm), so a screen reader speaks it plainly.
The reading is 1000 (rpm)
